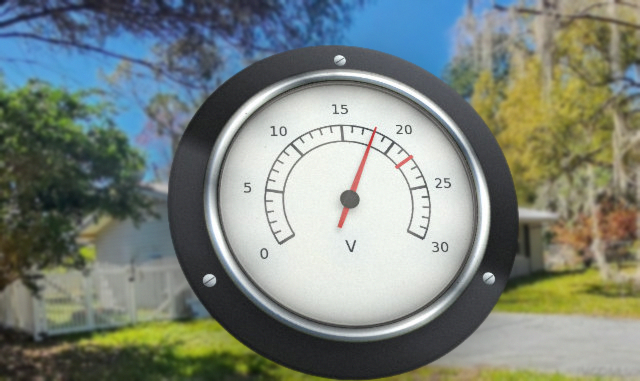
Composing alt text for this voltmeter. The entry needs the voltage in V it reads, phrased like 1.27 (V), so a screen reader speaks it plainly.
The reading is 18 (V)
